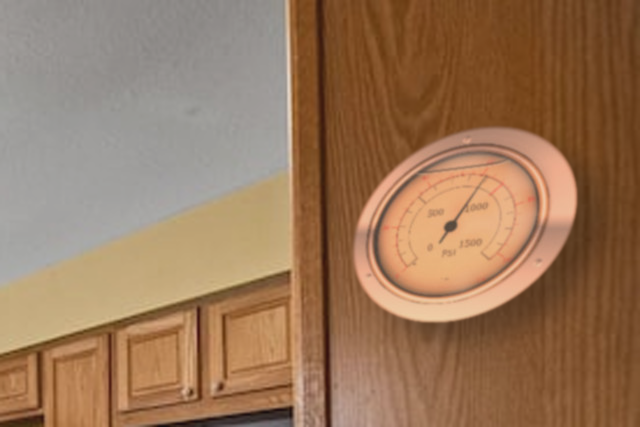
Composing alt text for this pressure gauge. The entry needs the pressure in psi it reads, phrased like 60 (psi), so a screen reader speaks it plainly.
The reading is 900 (psi)
